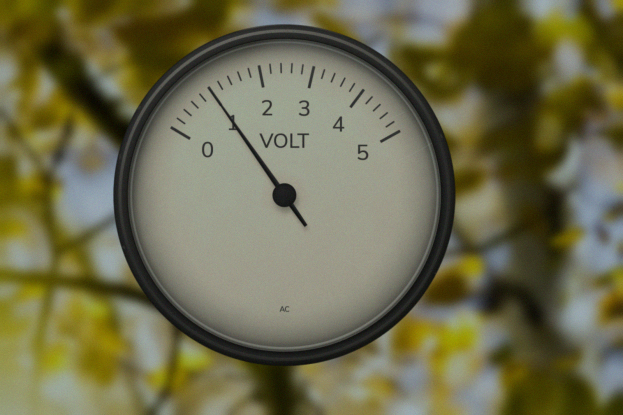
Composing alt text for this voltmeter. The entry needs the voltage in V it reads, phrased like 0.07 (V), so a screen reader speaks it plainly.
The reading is 1 (V)
